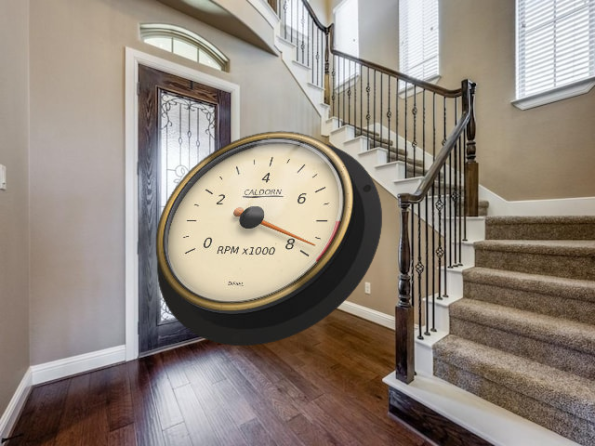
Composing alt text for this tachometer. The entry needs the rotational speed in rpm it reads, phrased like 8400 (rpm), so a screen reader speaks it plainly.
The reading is 7750 (rpm)
